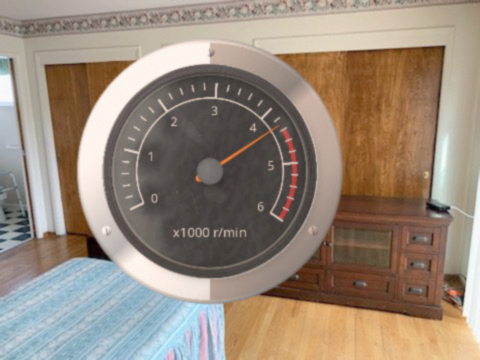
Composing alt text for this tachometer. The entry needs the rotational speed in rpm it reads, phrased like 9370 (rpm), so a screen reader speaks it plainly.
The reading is 4300 (rpm)
